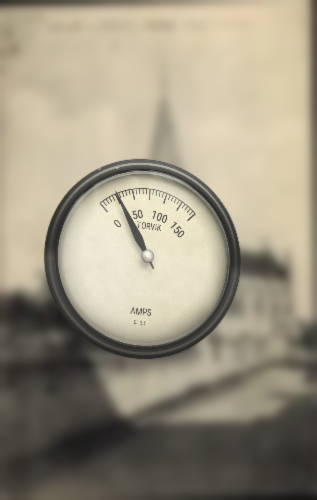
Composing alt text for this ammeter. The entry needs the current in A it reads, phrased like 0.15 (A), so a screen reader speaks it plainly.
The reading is 25 (A)
